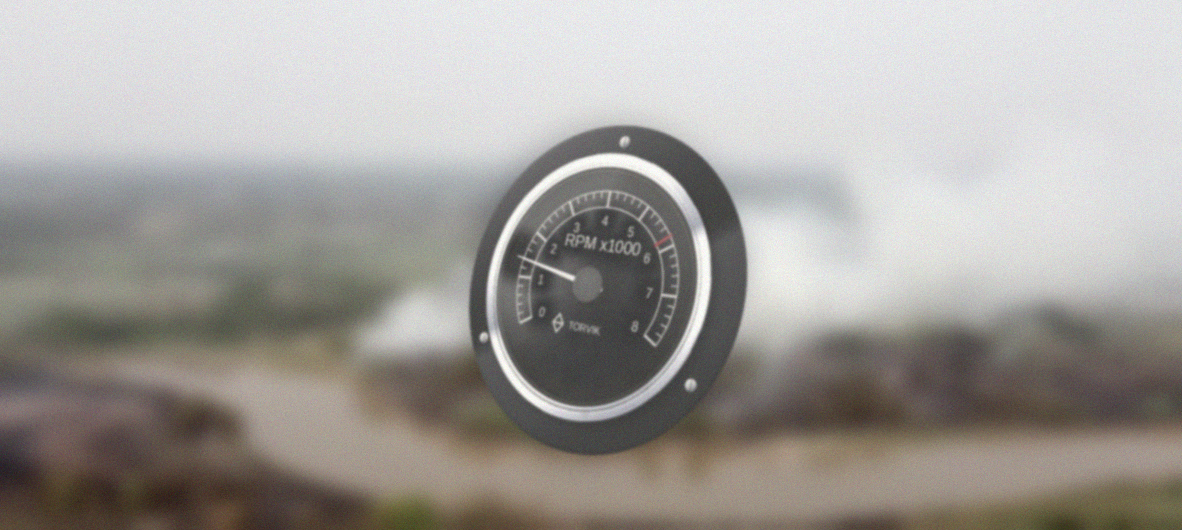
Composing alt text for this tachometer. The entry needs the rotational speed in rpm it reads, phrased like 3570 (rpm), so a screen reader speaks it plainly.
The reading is 1400 (rpm)
